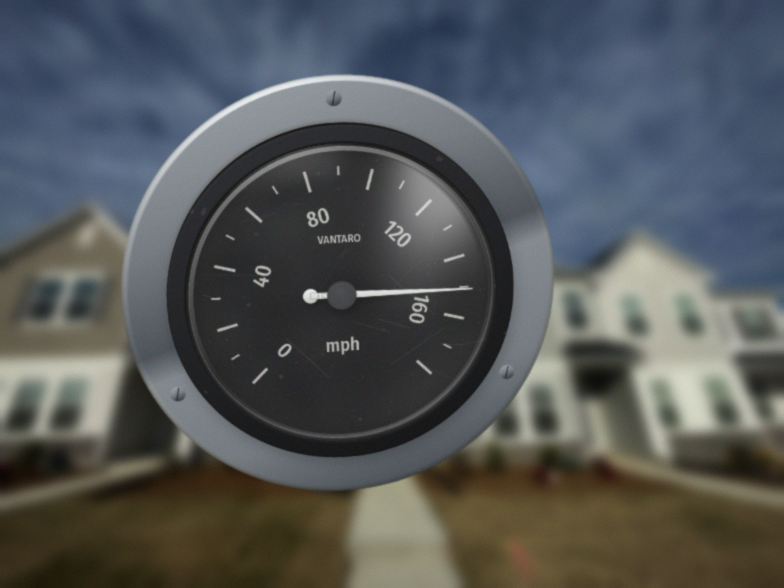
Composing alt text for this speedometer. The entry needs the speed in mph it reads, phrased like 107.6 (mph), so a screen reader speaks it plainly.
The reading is 150 (mph)
